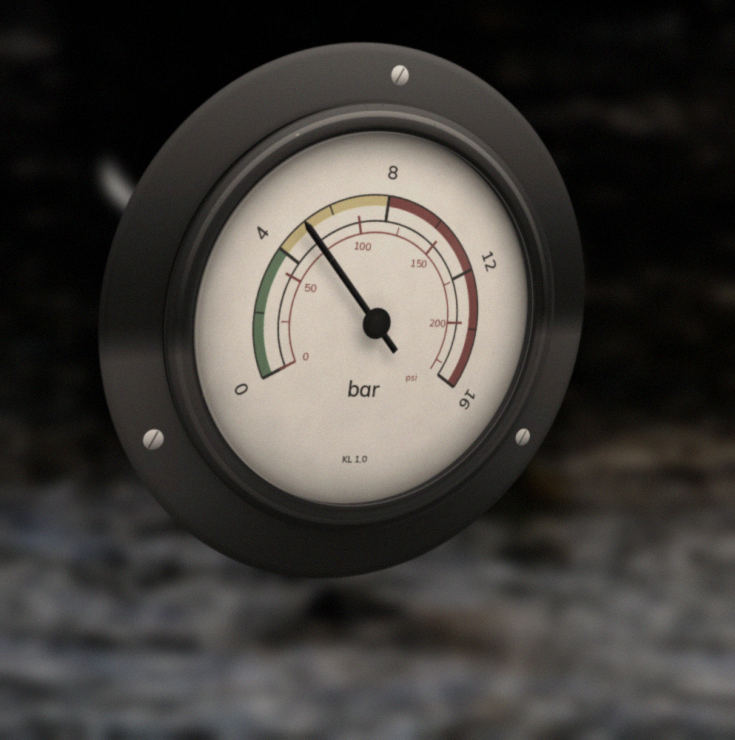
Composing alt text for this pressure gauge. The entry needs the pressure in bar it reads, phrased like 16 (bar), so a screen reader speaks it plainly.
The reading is 5 (bar)
